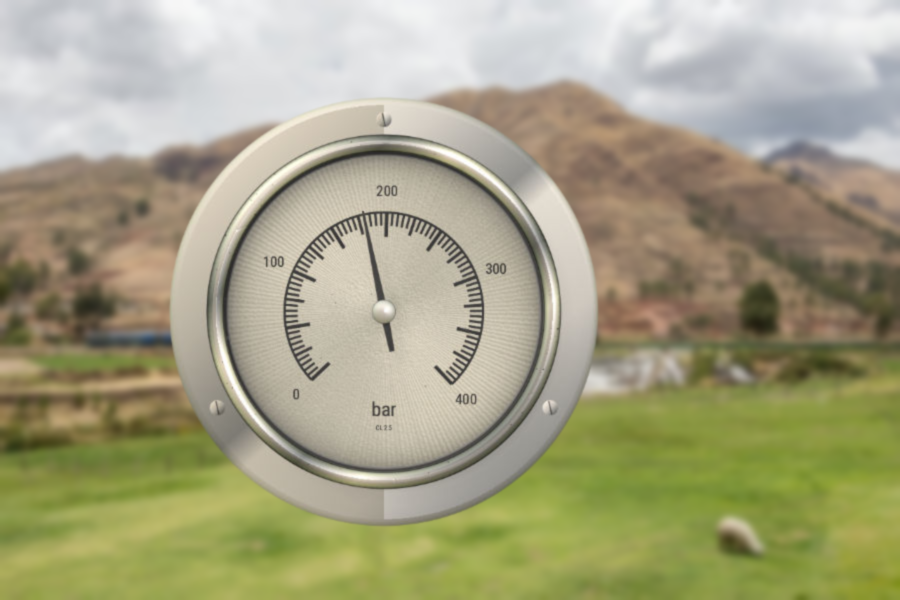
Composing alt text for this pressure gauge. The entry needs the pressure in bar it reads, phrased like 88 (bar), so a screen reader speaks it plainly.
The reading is 180 (bar)
